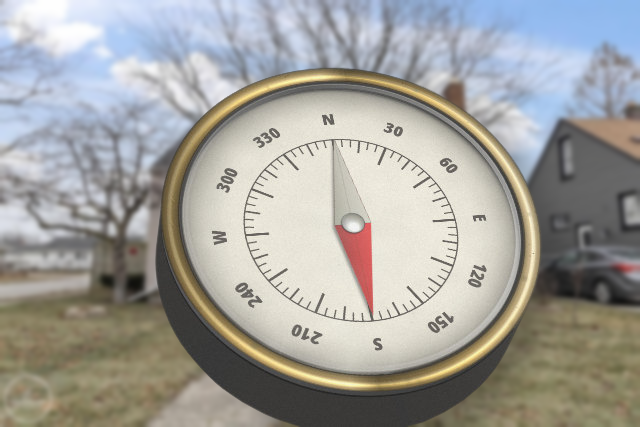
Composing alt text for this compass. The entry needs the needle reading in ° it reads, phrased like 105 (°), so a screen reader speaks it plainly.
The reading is 180 (°)
